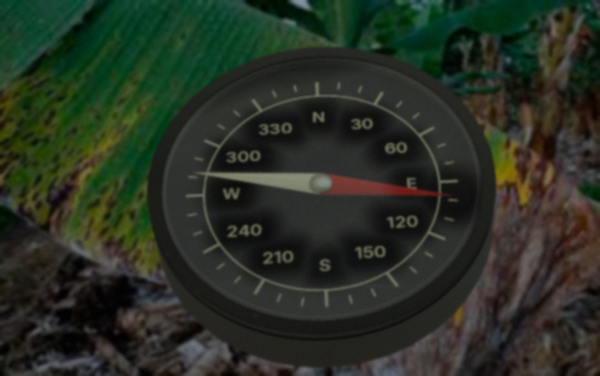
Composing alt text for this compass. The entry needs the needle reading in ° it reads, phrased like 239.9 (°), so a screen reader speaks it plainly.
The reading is 100 (°)
